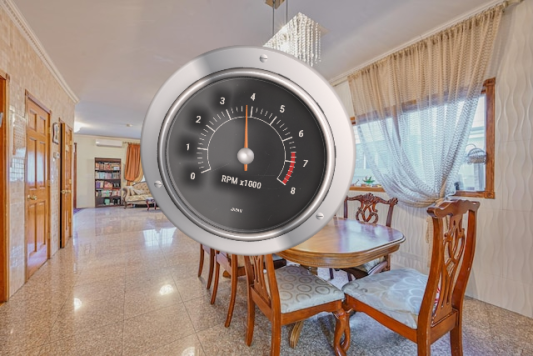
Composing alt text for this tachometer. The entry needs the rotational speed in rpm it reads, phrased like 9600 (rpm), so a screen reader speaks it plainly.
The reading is 3800 (rpm)
